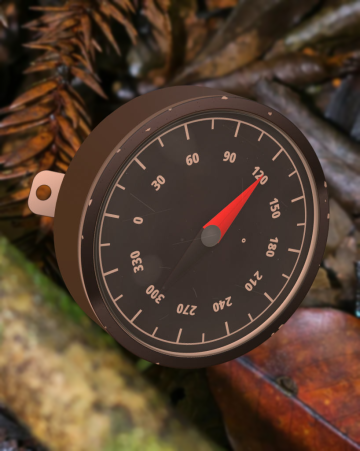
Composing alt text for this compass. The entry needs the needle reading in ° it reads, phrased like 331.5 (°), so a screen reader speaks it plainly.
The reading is 120 (°)
